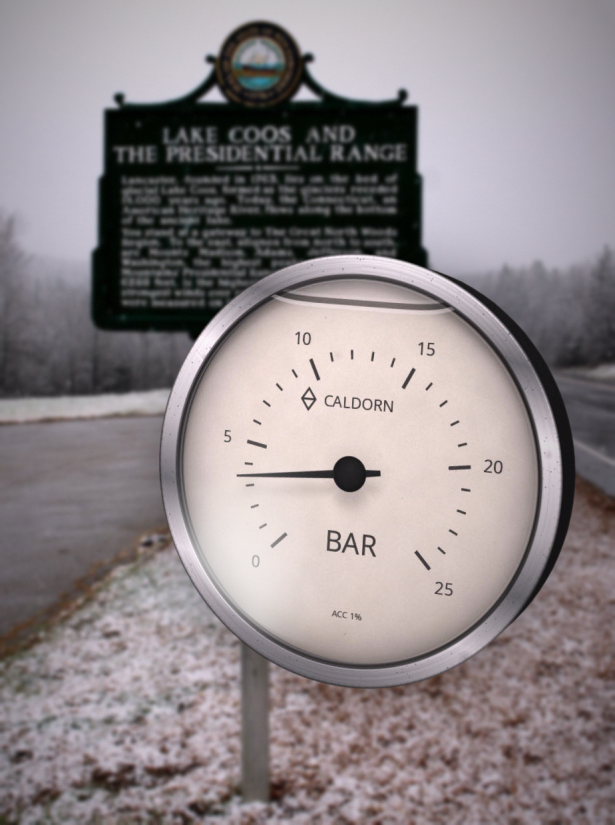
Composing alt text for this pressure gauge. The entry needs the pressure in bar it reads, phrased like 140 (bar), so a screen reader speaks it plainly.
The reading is 3.5 (bar)
